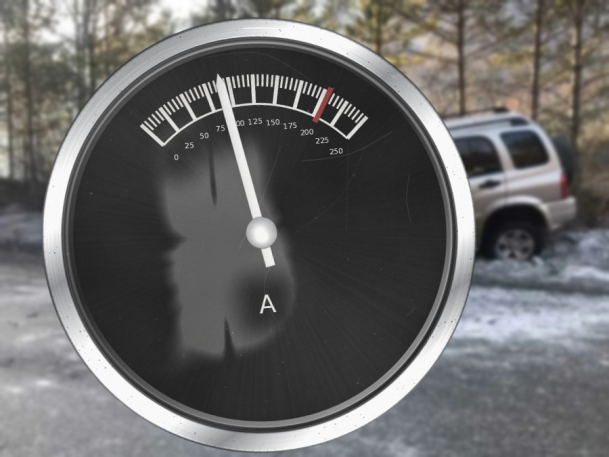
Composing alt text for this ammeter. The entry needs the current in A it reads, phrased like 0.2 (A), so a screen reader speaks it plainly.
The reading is 90 (A)
